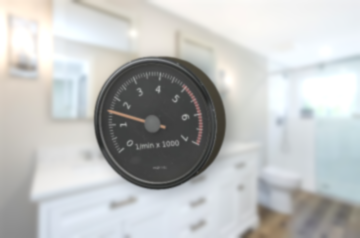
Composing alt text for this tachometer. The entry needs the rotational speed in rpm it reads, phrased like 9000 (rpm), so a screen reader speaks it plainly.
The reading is 1500 (rpm)
